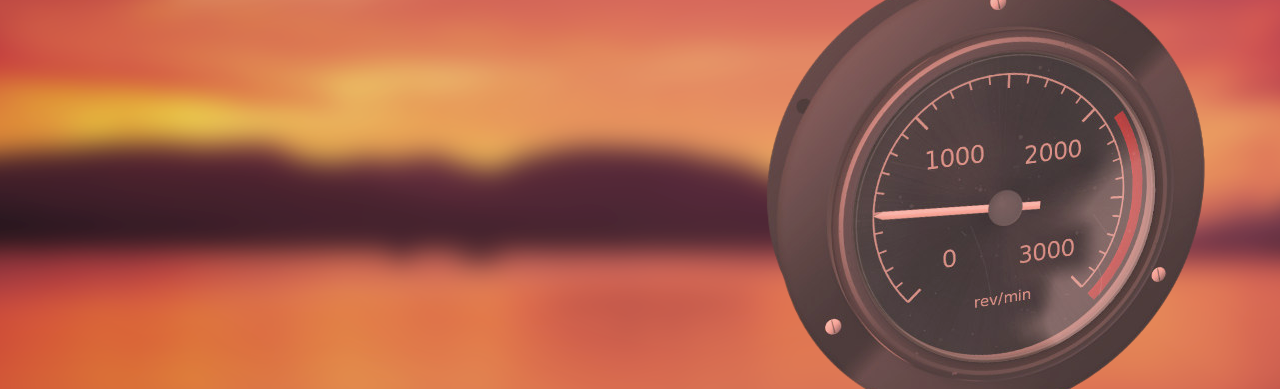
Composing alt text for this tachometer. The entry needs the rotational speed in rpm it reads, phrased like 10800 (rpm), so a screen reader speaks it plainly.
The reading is 500 (rpm)
